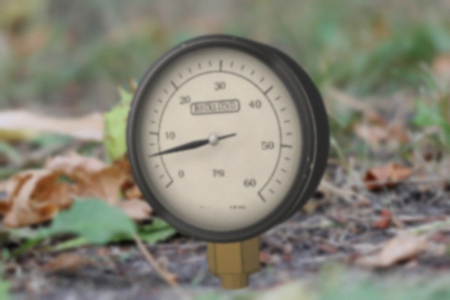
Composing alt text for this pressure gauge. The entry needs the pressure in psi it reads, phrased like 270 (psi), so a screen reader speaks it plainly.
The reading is 6 (psi)
